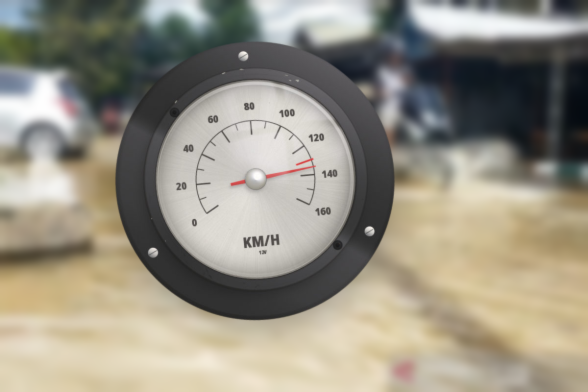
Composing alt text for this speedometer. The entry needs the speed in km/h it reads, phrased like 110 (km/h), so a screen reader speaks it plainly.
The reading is 135 (km/h)
